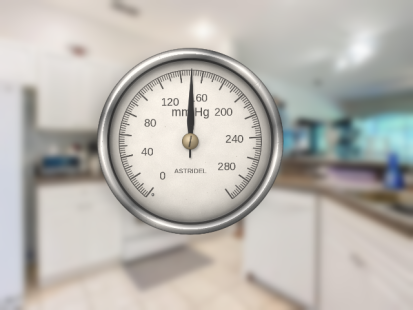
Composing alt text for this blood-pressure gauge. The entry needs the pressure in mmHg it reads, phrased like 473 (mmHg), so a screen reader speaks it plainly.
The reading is 150 (mmHg)
